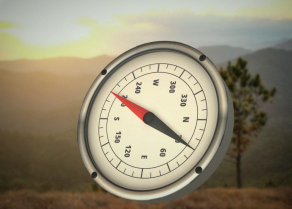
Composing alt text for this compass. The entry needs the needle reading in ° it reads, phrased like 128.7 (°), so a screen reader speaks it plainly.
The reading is 210 (°)
